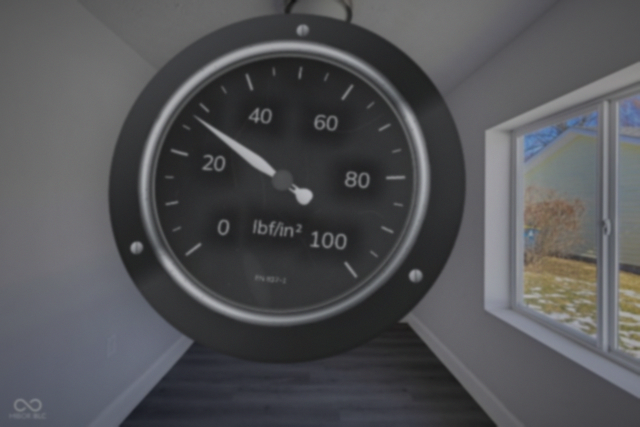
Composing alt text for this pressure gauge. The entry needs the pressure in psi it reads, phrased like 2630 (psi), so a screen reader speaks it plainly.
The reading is 27.5 (psi)
